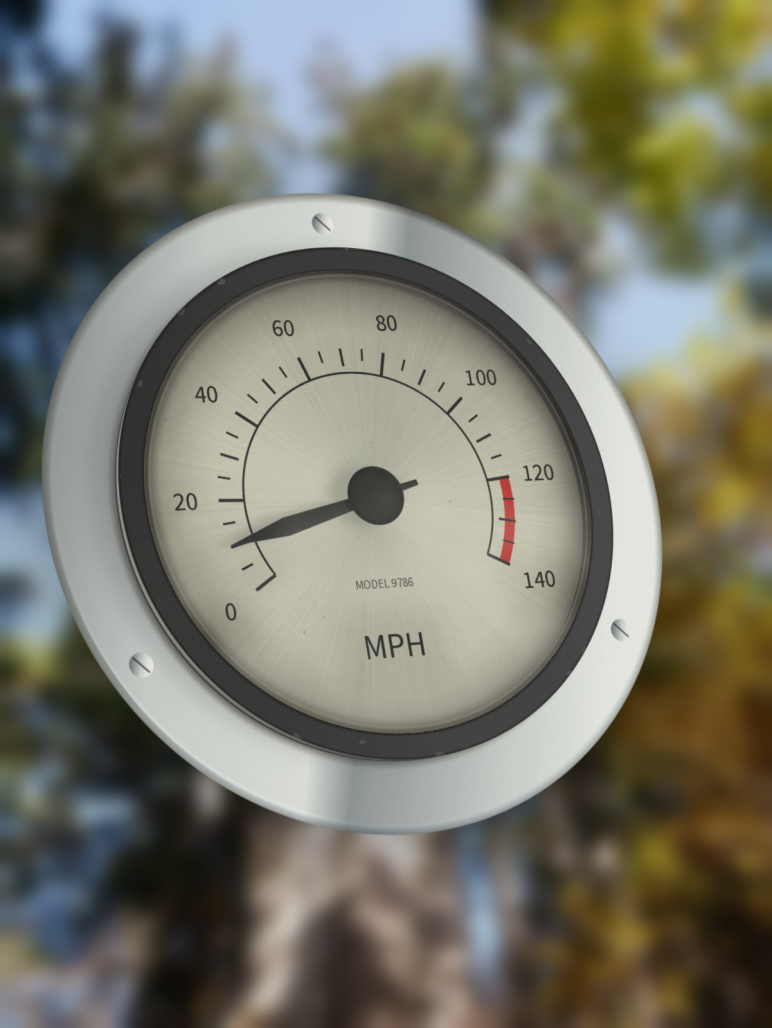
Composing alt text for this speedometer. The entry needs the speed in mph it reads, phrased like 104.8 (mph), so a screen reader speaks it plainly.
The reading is 10 (mph)
